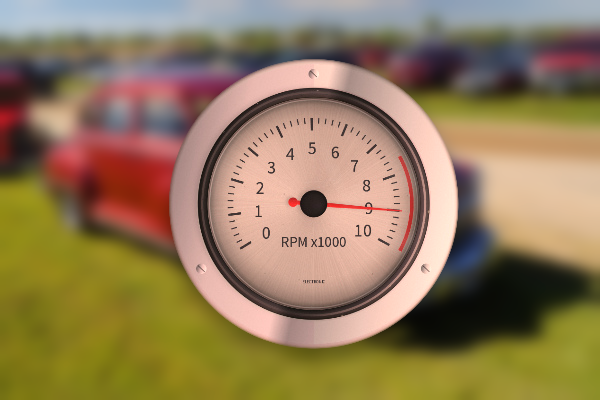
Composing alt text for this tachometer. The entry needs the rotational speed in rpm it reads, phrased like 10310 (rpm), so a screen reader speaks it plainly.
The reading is 9000 (rpm)
